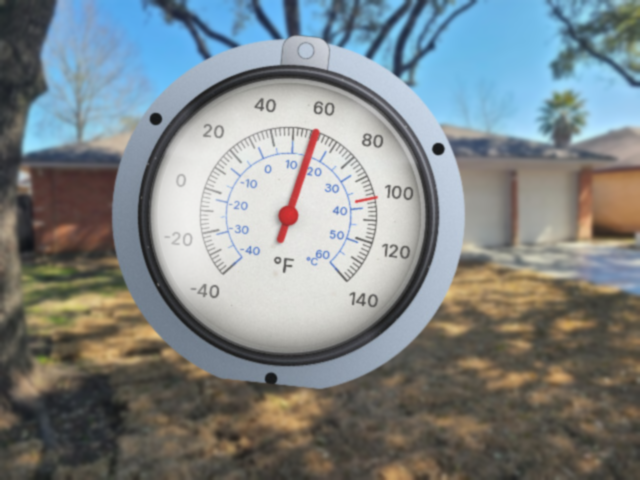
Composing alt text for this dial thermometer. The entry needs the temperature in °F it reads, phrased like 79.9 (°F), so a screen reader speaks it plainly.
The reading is 60 (°F)
